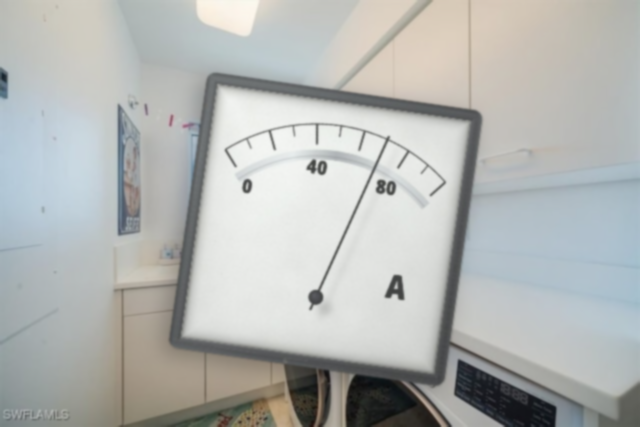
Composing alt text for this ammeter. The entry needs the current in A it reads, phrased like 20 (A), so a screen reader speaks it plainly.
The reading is 70 (A)
